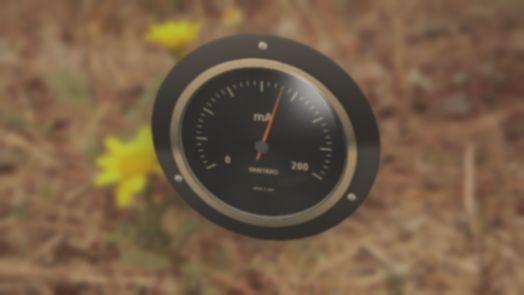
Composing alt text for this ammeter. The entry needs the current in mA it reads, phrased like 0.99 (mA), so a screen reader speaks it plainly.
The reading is 115 (mA)
